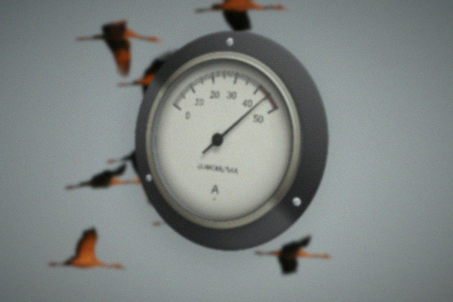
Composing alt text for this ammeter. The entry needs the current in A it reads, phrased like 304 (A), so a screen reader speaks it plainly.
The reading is 45 (A)
